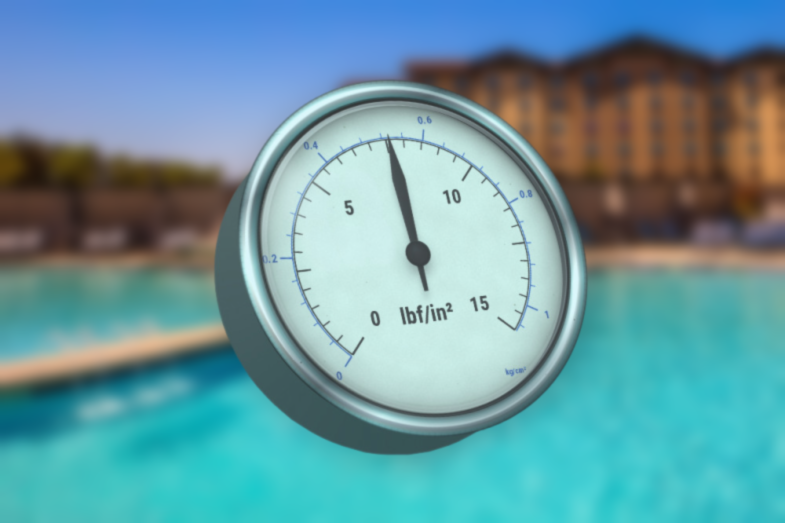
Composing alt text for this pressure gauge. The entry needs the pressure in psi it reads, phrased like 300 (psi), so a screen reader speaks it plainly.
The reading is 7.5 (psi)
